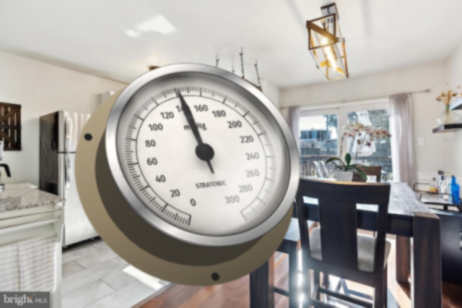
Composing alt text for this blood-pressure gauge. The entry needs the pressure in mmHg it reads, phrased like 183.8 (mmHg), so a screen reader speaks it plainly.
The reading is 140 (mmHg)
